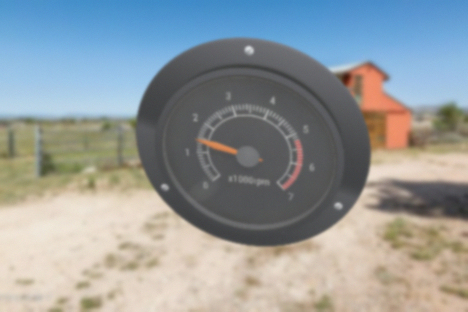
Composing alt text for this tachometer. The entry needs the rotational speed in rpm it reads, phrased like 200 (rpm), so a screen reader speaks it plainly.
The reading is 1500 (rpm)
